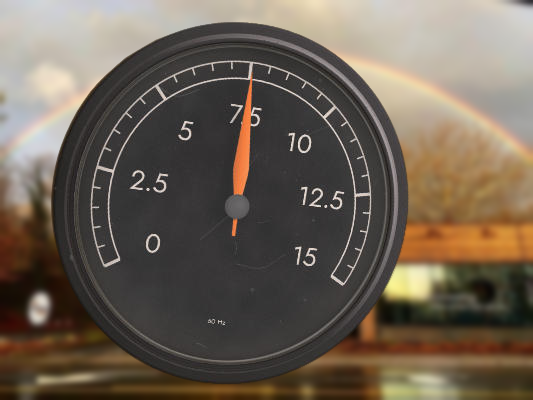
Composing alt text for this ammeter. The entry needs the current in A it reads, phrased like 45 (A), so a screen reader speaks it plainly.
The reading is 7.5 (A)
